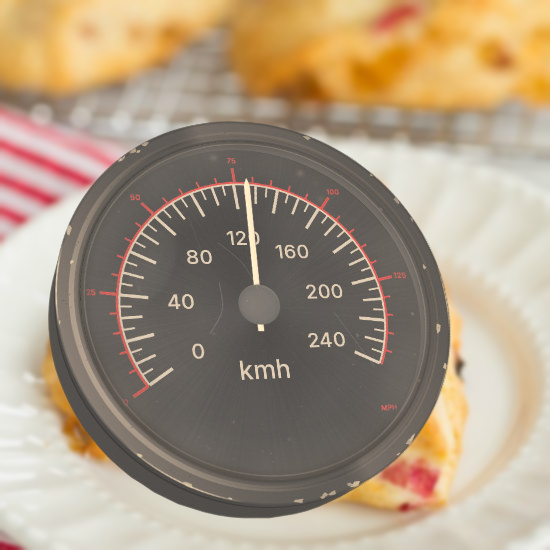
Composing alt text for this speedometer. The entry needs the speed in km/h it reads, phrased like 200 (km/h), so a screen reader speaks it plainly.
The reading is 125 (km/h)
